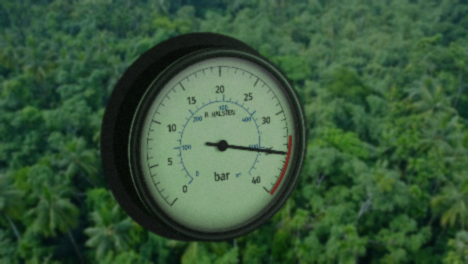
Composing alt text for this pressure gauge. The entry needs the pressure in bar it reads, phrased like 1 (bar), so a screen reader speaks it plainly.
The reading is 35 (bar)
